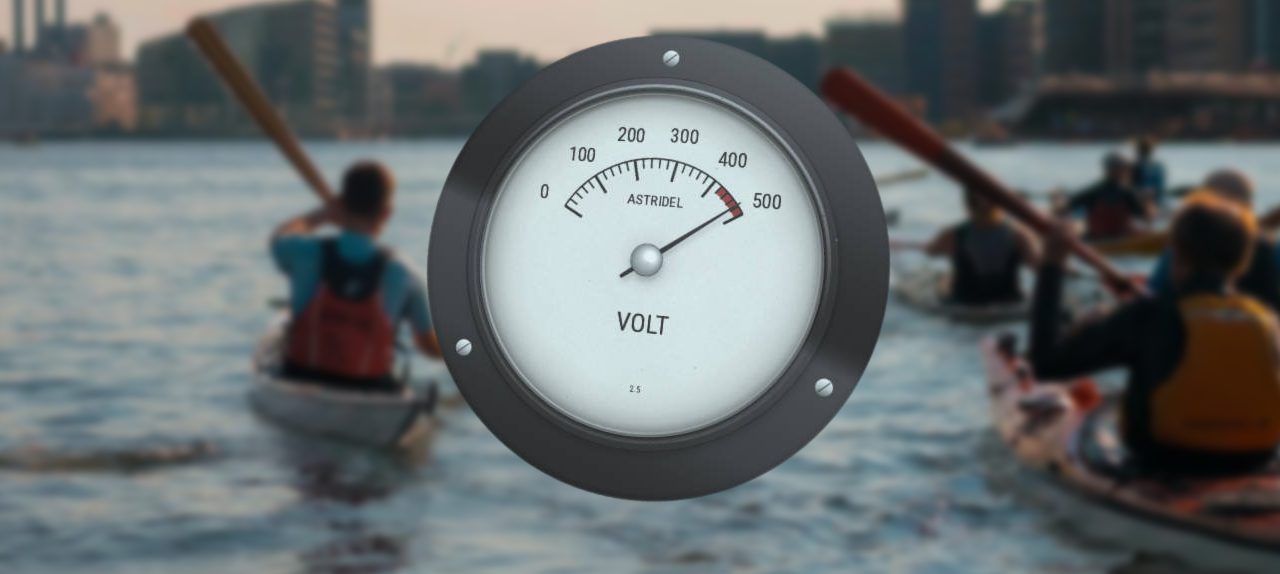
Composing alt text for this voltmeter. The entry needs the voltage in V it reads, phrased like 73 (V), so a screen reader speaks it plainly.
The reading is 480 (V)
